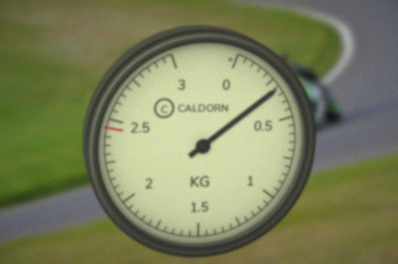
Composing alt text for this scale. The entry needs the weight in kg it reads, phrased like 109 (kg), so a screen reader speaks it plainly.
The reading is 0.3 (kg)
